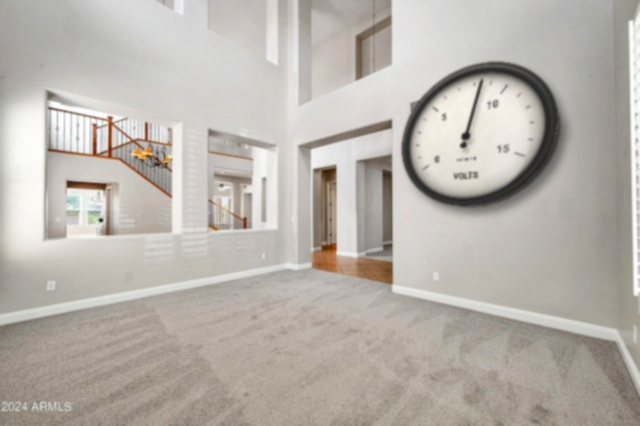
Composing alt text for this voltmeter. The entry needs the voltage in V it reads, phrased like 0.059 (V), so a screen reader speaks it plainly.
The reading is 8.5 (V)
